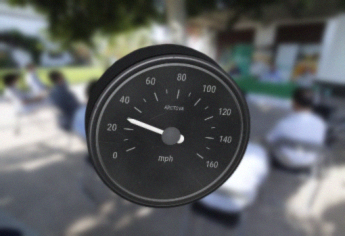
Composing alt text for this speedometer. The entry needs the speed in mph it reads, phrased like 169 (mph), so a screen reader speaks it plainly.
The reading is 30 (mph)
